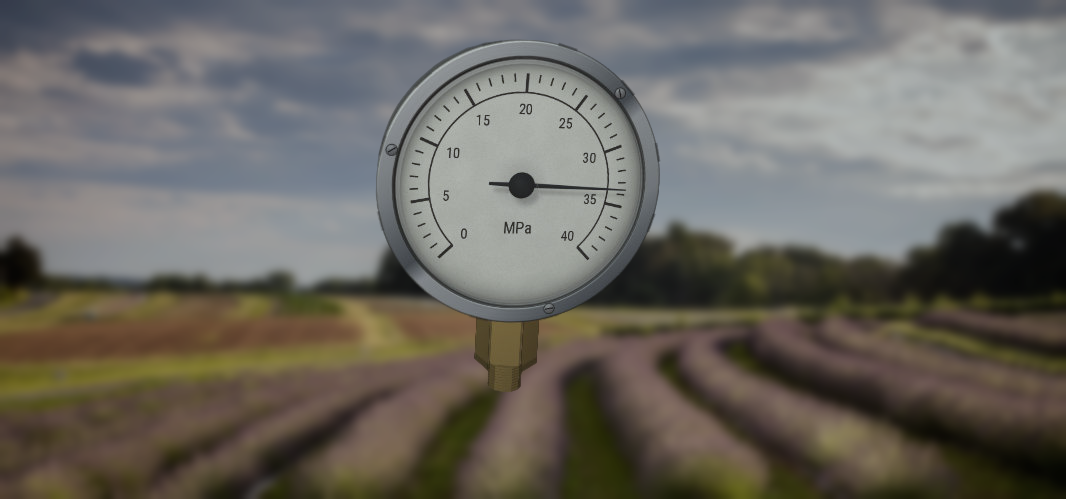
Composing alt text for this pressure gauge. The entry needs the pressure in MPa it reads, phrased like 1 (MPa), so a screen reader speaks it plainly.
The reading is 33.5 (MPa)
